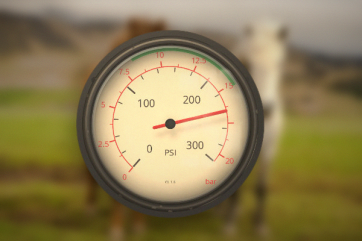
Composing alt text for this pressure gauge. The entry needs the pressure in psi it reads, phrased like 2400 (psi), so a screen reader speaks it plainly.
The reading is 240 (psi)
